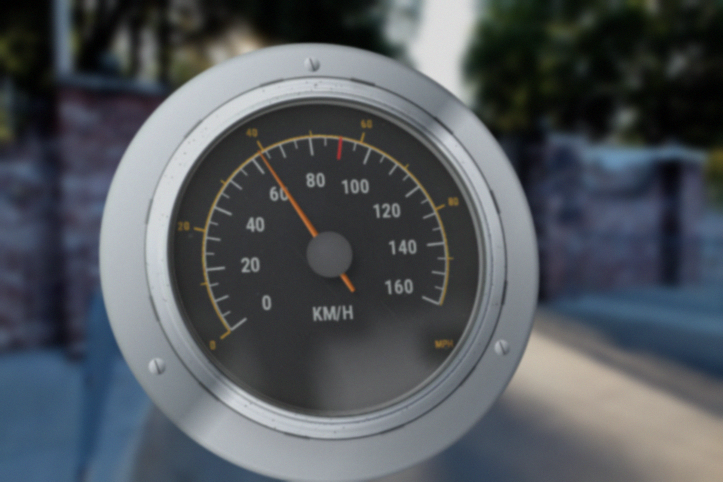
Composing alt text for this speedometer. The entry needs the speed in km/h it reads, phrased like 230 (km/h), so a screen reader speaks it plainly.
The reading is 62.5 (km/h)
